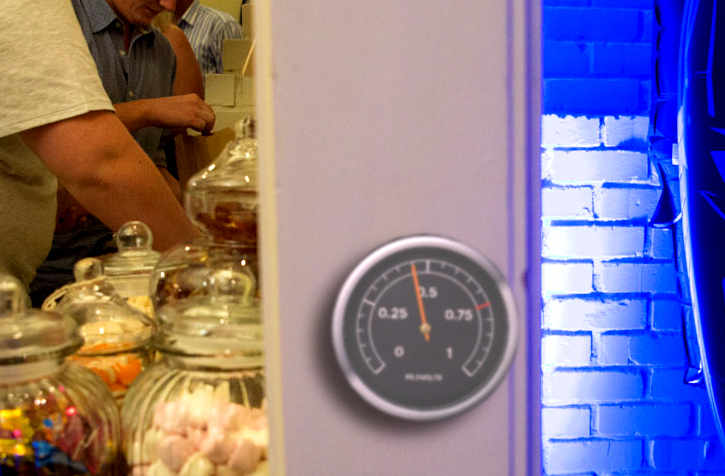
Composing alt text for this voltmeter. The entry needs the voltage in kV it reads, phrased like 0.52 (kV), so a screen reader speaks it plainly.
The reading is 0.45 (kV)
